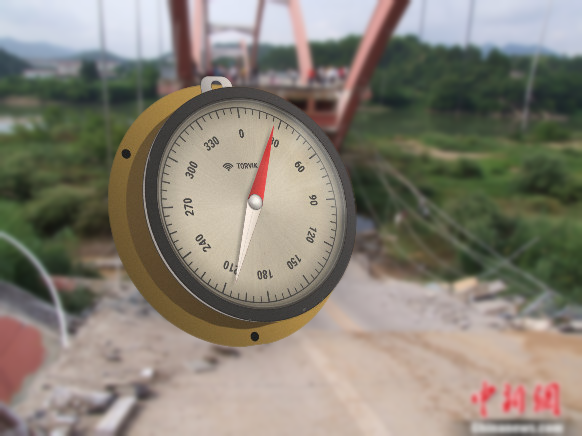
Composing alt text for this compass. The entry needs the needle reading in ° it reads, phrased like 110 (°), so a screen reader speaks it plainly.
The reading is 25 (°)
